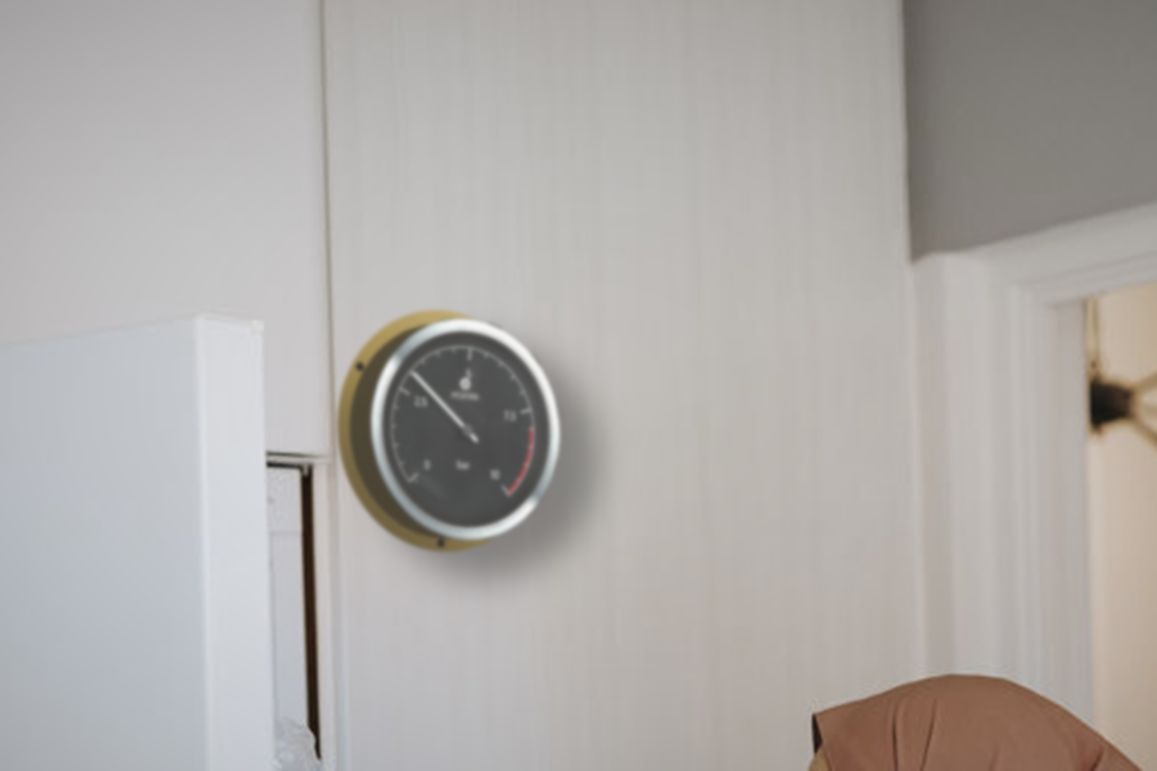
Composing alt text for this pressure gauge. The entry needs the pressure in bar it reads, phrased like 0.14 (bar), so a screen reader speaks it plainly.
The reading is 3 (bar)
